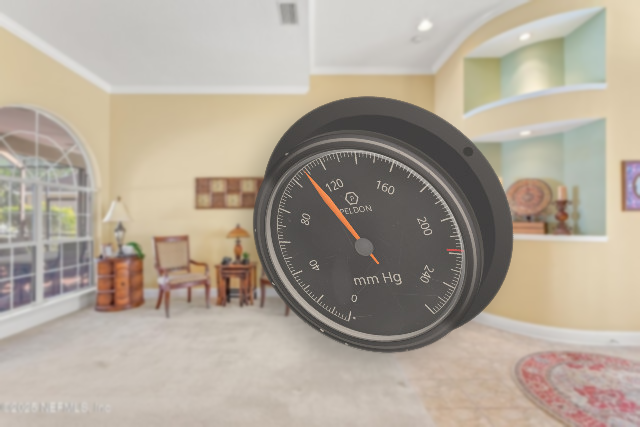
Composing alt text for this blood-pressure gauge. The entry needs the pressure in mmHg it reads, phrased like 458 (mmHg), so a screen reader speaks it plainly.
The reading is 110 (mmHg)
